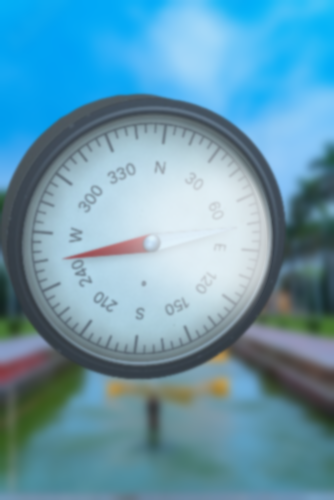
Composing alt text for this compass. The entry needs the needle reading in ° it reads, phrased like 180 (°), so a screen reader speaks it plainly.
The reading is 255 (°)
